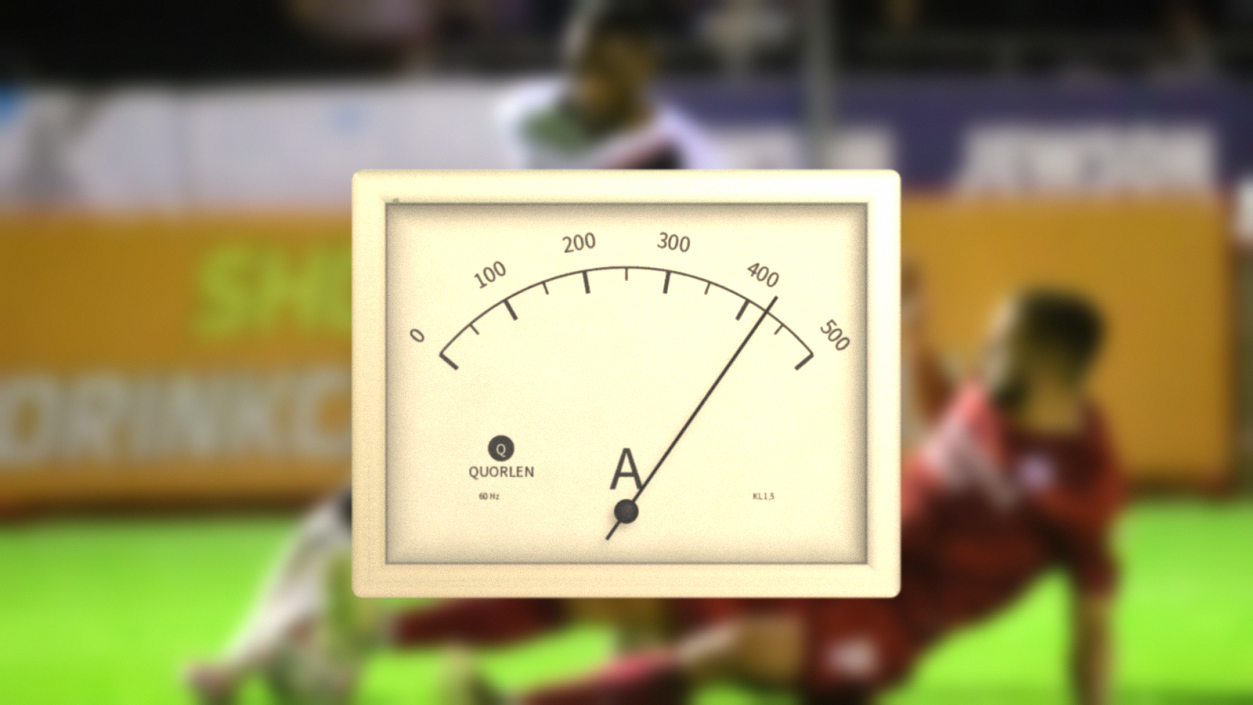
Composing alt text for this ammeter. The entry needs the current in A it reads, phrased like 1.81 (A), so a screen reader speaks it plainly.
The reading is 425 (A)
